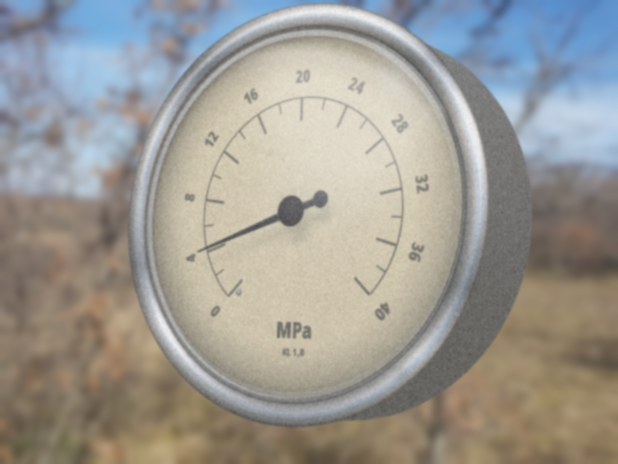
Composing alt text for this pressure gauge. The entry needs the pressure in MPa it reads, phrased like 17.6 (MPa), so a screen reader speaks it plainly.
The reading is 4 (MPa)
